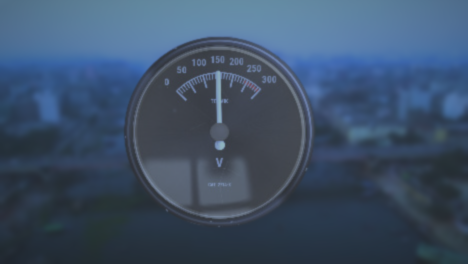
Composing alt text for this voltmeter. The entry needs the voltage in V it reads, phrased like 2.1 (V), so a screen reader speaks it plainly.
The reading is 150 (V)
